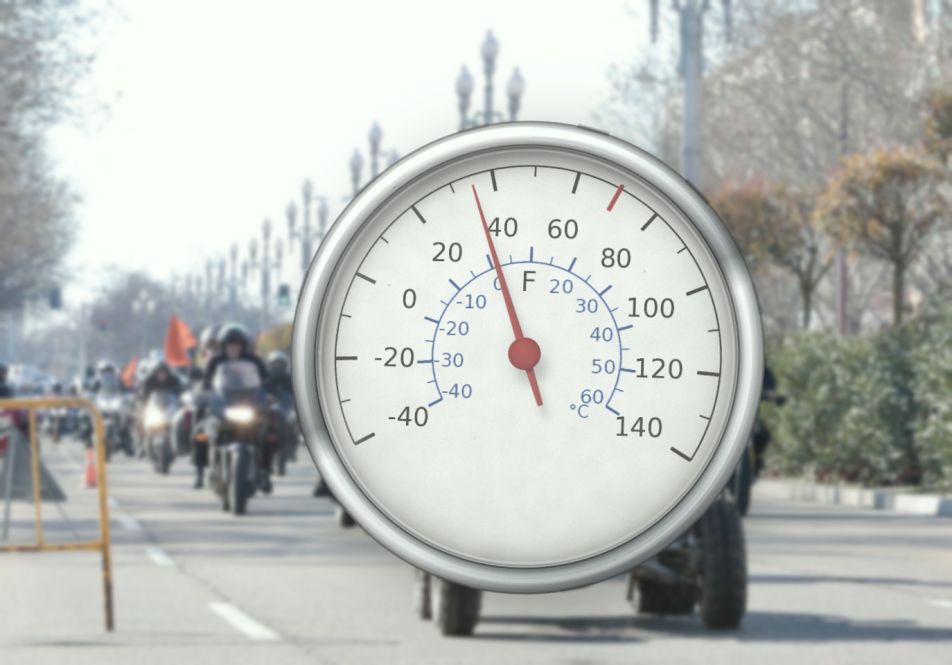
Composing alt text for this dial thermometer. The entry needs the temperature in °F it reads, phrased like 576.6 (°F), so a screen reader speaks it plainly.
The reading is 35 (°F)
